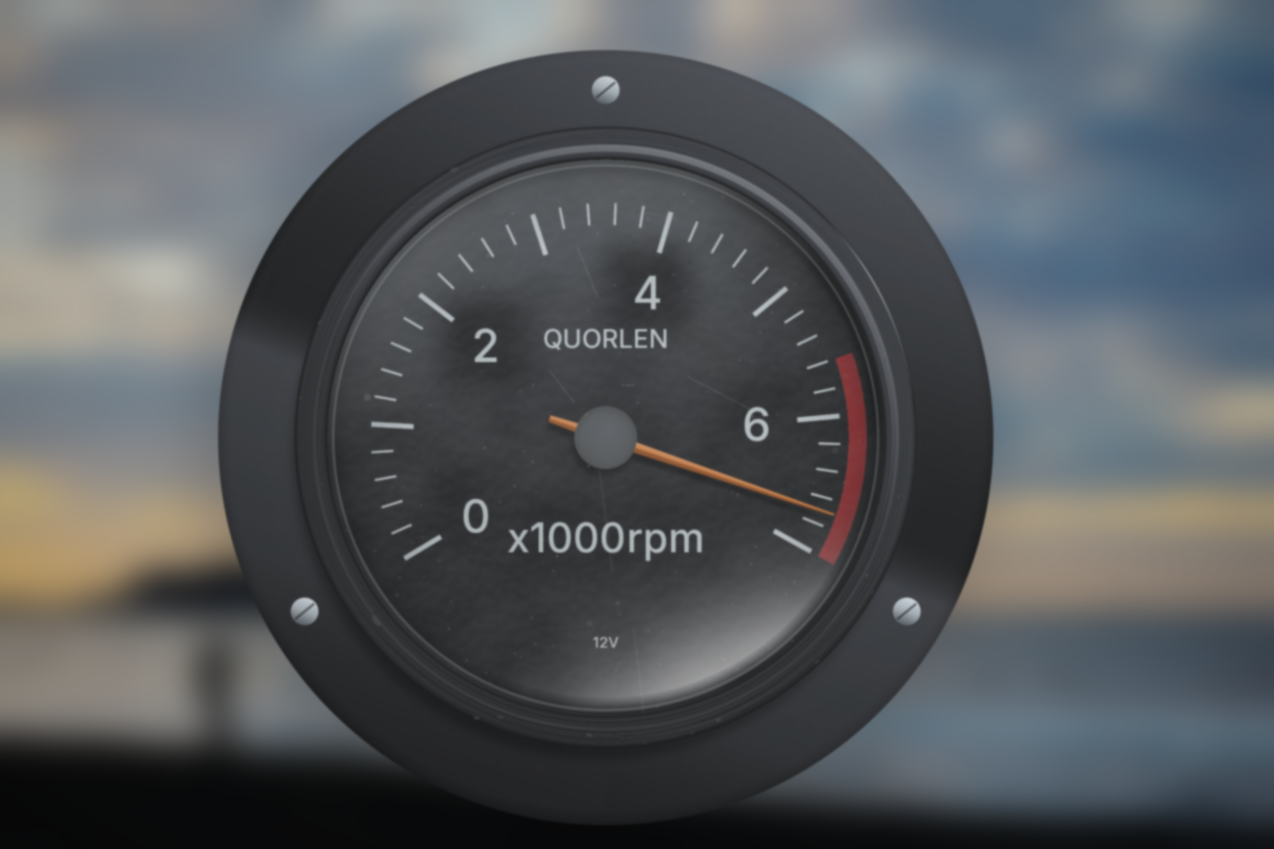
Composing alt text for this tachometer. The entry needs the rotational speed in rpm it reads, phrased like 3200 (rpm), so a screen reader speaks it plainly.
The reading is 6700 (rpm)
